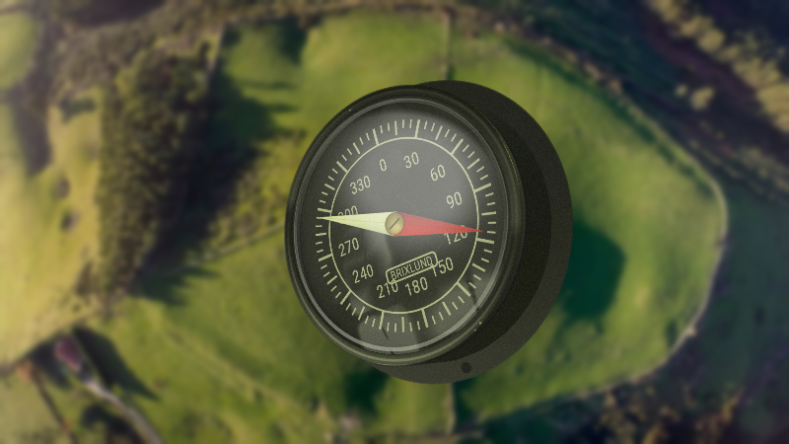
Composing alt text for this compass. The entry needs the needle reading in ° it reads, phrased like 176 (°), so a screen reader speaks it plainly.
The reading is 115 (°)
